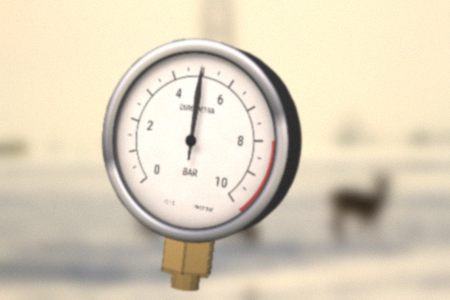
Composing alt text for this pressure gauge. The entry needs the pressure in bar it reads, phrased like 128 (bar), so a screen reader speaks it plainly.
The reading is 5 (bar)
